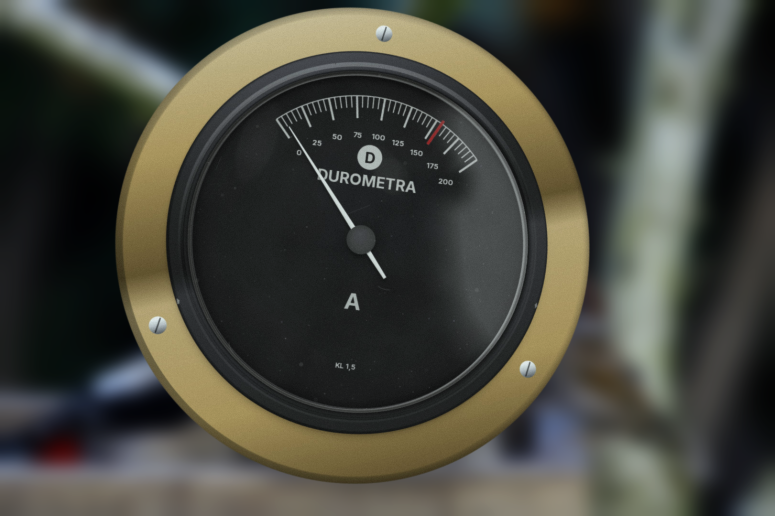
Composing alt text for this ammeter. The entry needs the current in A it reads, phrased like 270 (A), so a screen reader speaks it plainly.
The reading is 5 (A)
